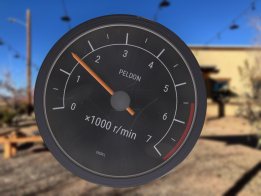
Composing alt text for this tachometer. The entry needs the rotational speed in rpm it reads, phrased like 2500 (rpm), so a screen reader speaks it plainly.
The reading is 1500 (rpm)
